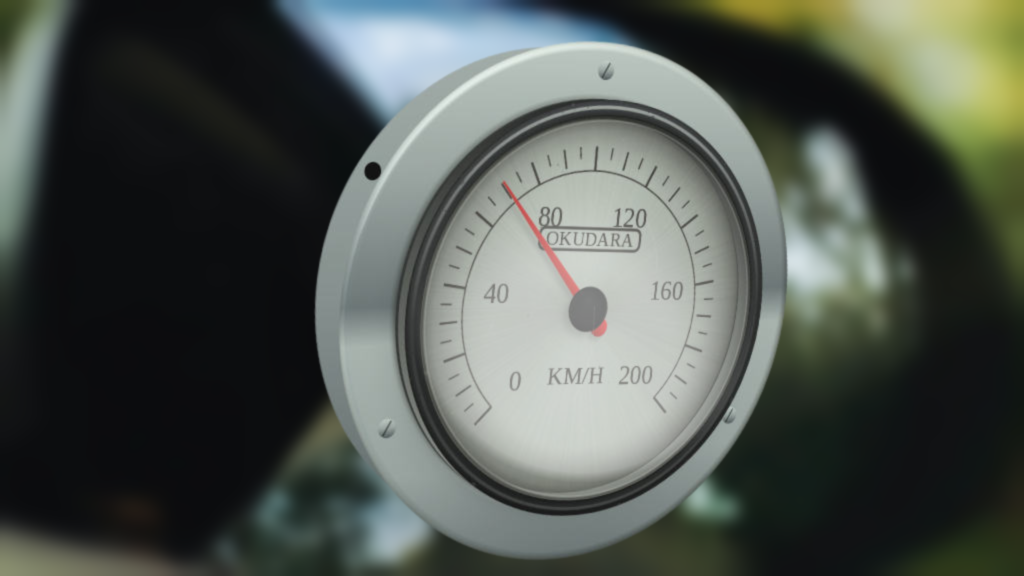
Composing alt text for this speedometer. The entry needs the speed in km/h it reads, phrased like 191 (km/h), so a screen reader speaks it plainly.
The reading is 70 (km/h)
